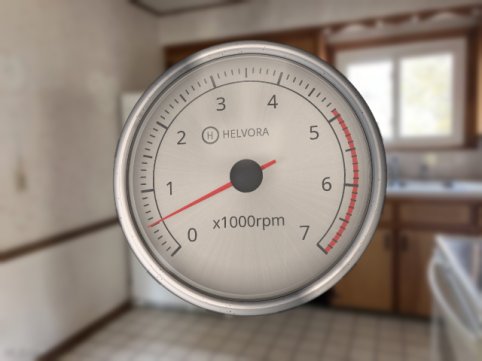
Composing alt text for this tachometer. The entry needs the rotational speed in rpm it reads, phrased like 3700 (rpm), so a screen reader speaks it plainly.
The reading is 500 (rpm)
